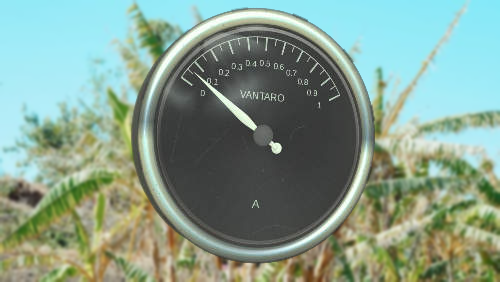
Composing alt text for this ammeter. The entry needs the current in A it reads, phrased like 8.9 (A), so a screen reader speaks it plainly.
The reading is 0.05 (A)
